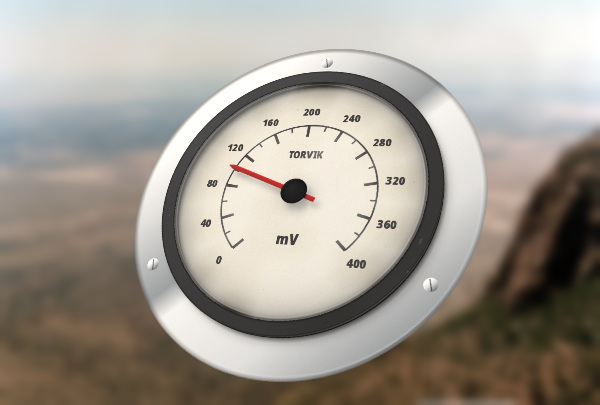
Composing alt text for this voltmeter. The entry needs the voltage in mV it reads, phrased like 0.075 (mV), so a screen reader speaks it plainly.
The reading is 100 (mV)
